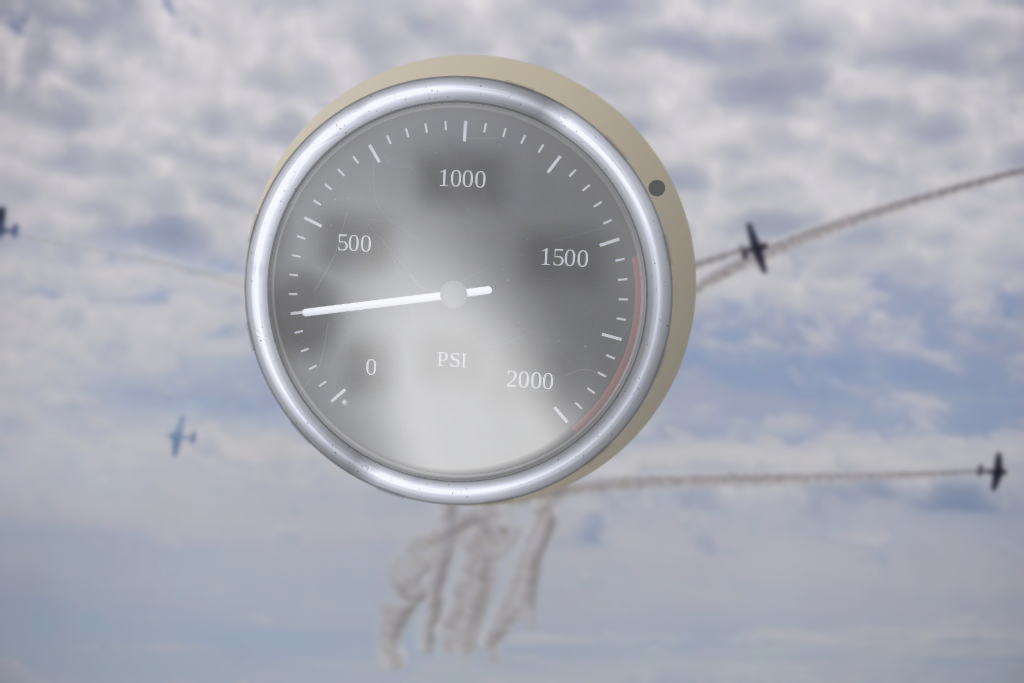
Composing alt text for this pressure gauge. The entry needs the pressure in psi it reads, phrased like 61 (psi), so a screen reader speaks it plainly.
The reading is 250 (psi)
